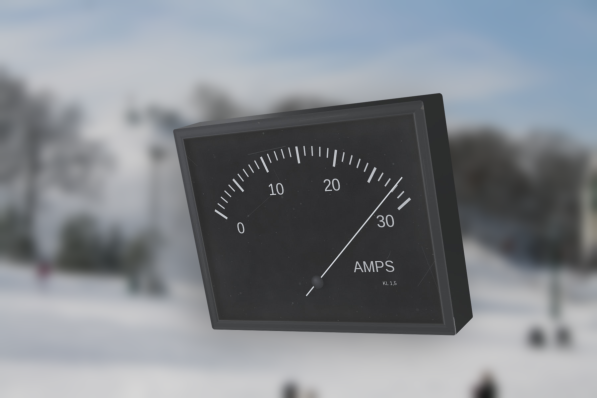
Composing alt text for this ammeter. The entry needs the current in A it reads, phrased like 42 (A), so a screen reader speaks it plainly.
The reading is 28 (A)
